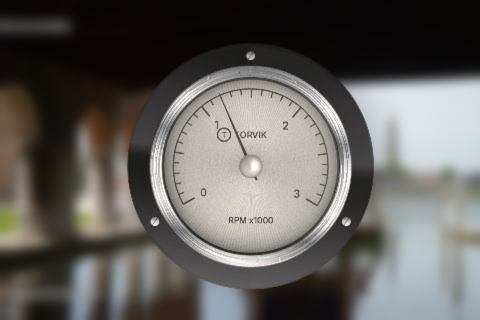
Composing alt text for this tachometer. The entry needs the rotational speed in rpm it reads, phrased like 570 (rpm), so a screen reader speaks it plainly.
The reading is 1200 (rpm)
